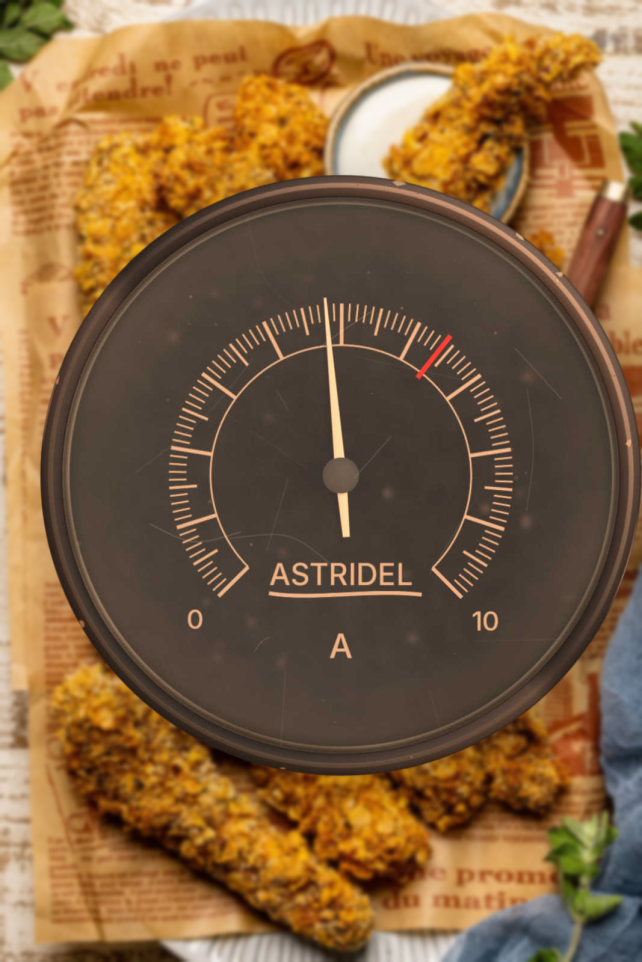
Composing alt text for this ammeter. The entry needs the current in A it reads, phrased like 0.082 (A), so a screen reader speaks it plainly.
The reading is 4.8 (A)
